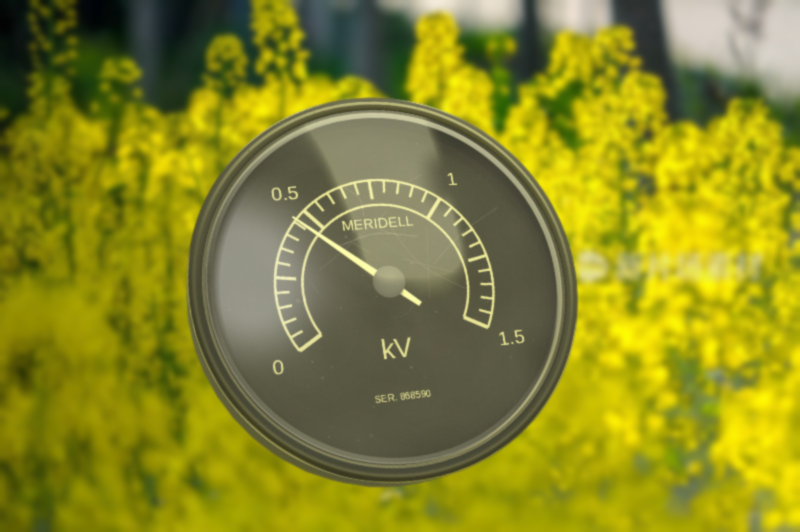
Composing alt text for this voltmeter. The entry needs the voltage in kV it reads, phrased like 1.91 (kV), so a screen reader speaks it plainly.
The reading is 0.45 (kV)
